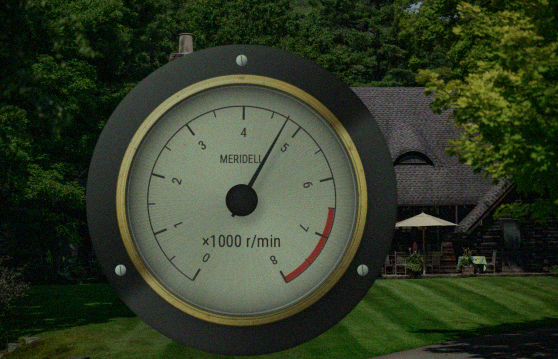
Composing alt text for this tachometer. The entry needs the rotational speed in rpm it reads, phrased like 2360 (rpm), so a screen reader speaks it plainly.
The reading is 4750 (rpm)
